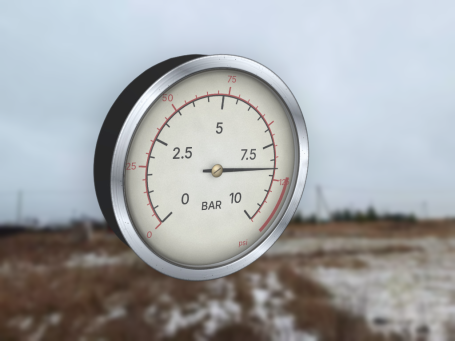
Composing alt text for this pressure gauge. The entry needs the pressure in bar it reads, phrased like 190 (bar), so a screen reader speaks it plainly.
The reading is 8.25 (bar)
